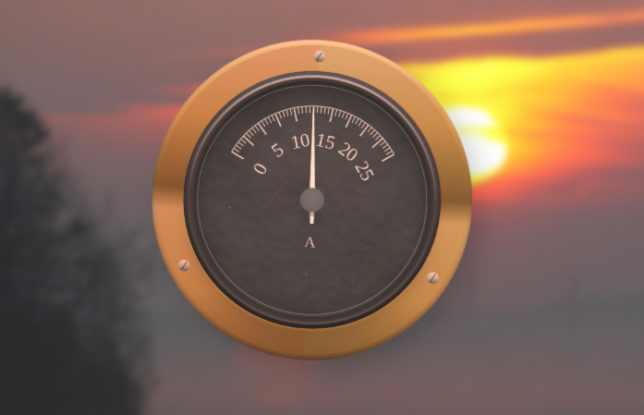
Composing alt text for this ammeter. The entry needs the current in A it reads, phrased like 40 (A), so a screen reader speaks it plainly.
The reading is 12.5 (A)
